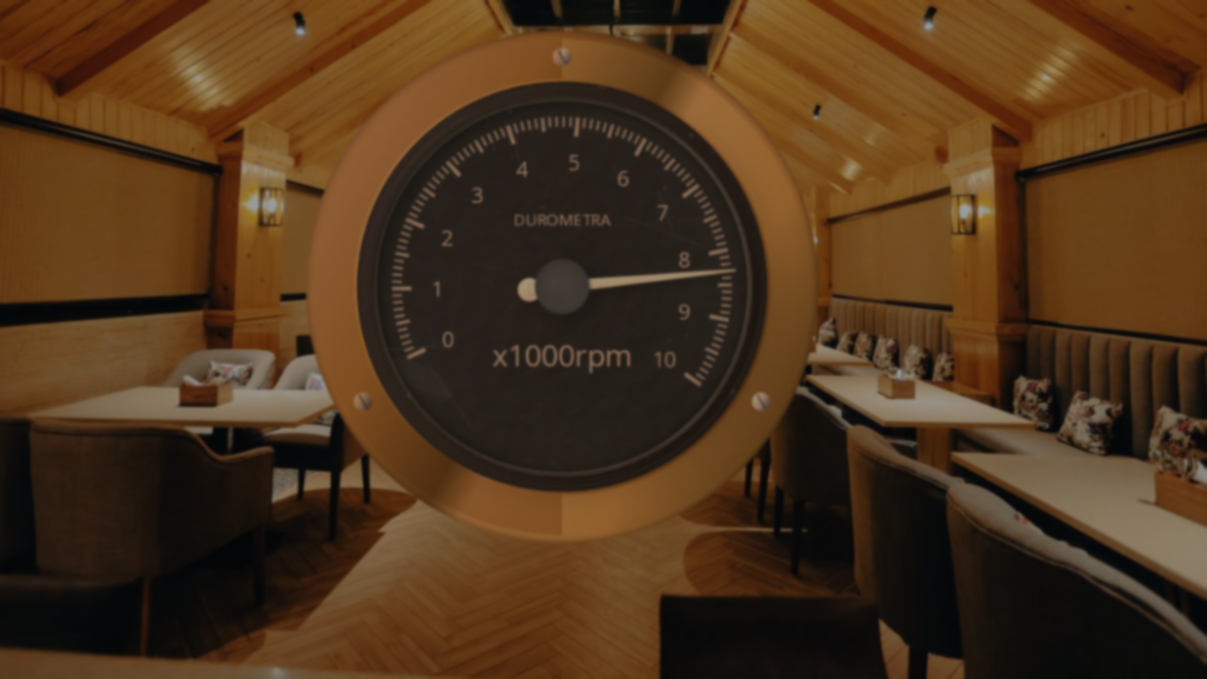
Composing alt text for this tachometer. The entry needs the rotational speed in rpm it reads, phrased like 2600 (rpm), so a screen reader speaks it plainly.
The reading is 8300 (rpm)
